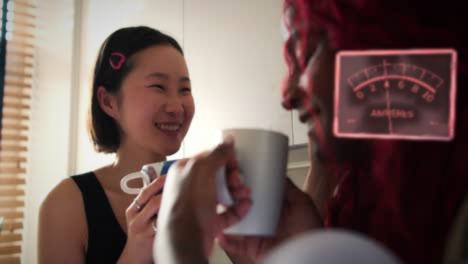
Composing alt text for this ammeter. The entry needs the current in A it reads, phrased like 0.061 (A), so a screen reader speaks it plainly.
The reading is 4 (A)
